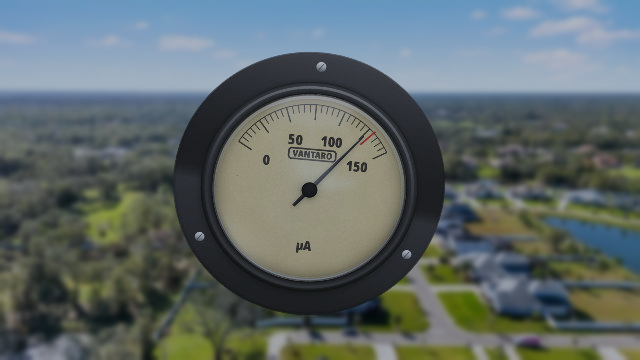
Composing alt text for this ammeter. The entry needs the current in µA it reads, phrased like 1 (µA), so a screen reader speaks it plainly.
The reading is 125 (µA)
